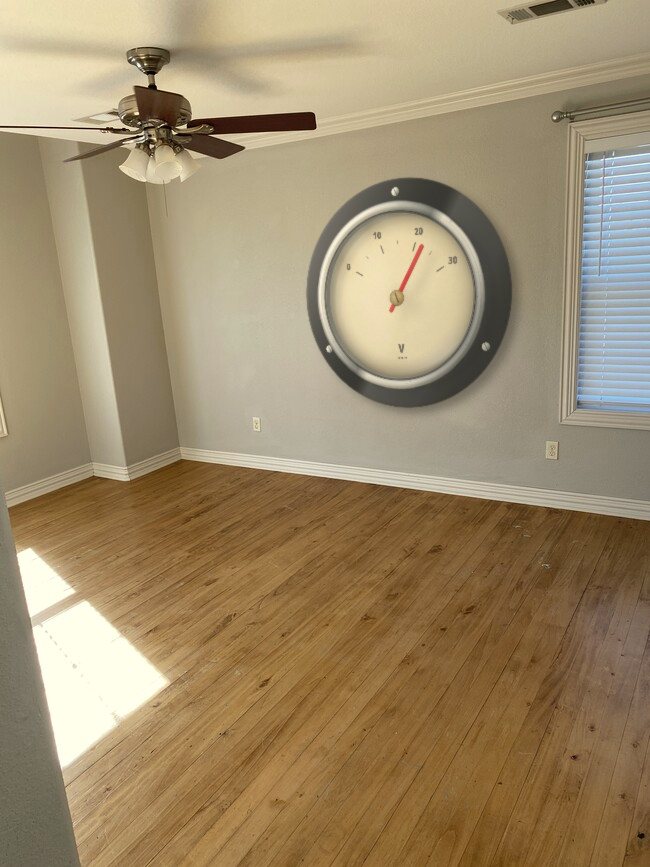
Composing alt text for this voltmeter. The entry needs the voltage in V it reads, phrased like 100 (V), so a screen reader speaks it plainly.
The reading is 22.5 (V)
